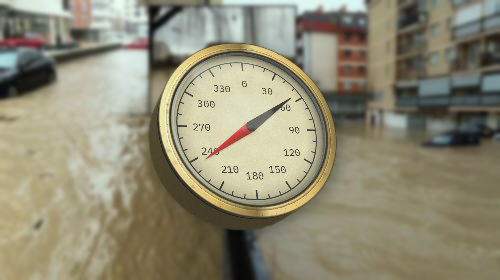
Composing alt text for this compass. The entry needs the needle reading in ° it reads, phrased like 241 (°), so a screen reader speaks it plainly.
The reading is 235 (°)
